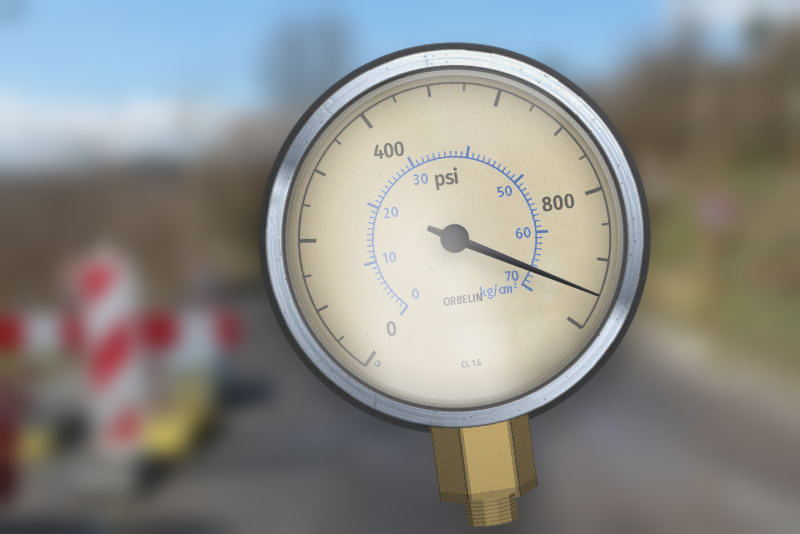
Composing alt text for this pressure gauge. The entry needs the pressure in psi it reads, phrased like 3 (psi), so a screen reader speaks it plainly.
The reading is 950 (psi)
